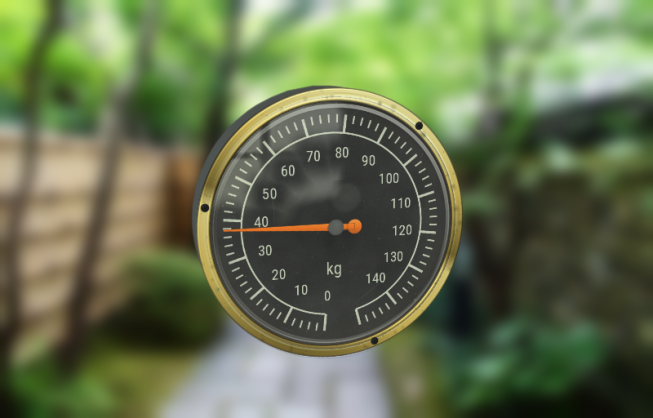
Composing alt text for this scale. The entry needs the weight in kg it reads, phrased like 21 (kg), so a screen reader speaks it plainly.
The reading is 38 (kg)
